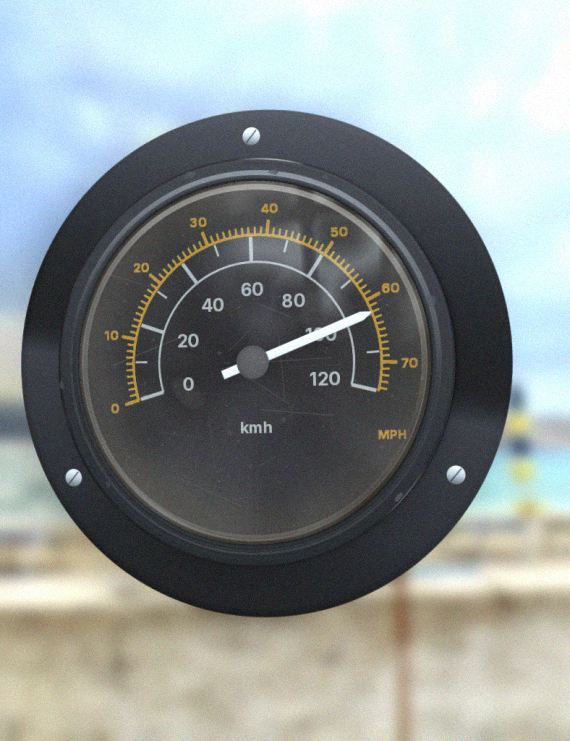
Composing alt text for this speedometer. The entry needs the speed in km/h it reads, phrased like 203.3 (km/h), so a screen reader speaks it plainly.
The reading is 100 (km/h)
